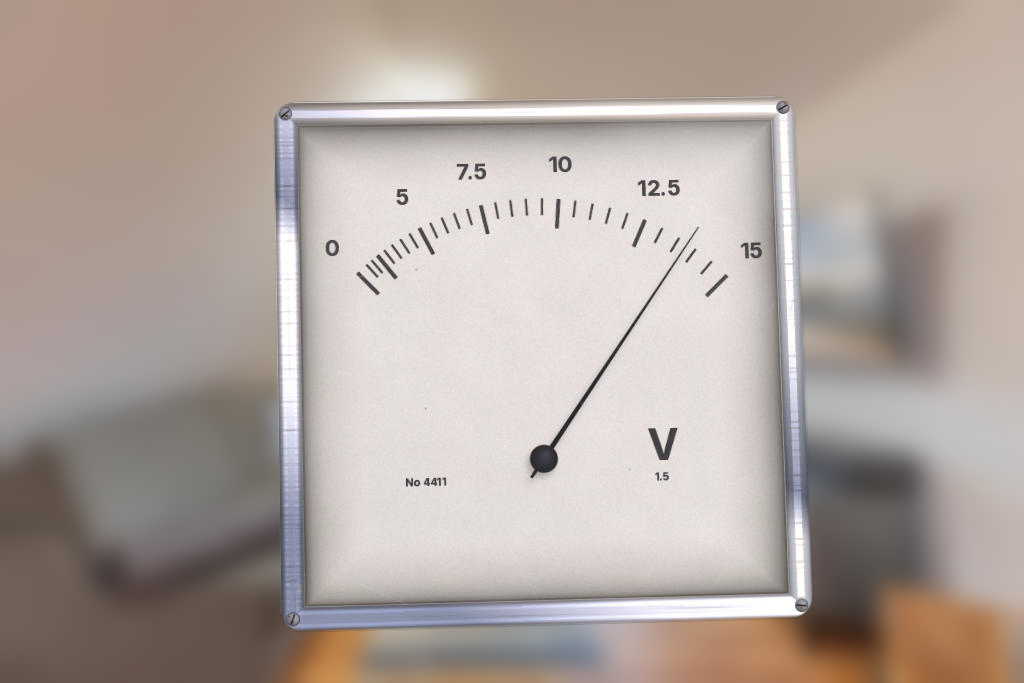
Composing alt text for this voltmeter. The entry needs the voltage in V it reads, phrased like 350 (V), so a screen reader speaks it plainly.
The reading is 13.75 (V)
